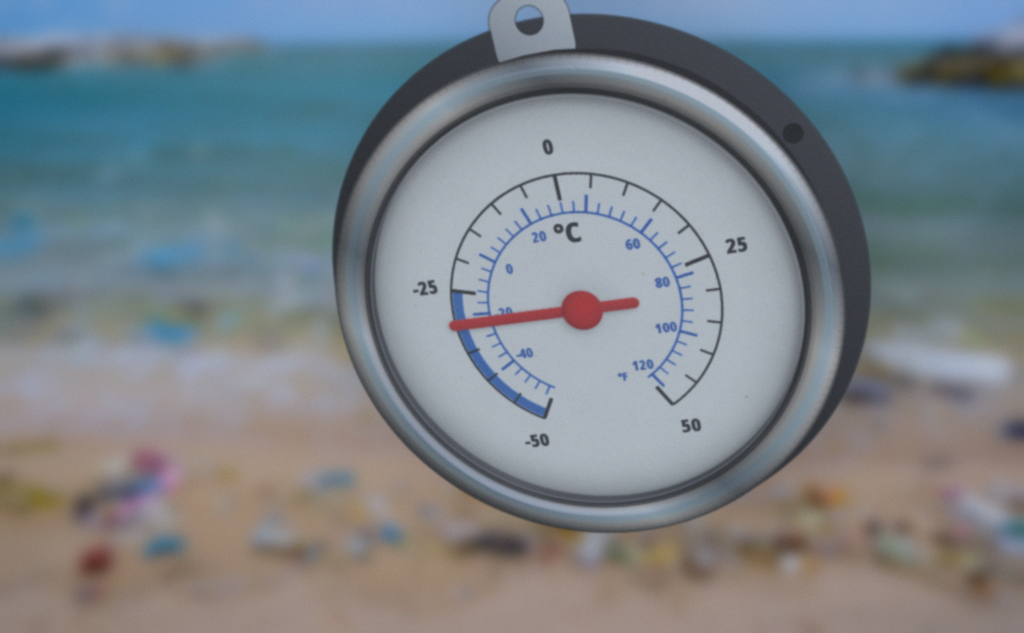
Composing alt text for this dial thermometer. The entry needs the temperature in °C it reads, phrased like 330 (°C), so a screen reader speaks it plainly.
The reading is -30 (°C)
